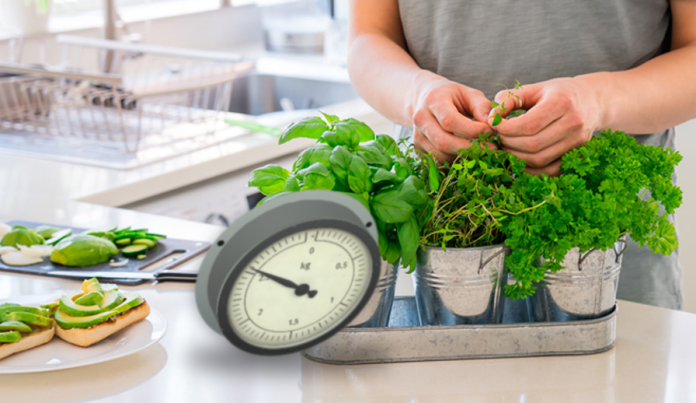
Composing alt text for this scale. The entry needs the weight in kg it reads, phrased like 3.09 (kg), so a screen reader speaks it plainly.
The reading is 2.55 (kg)
